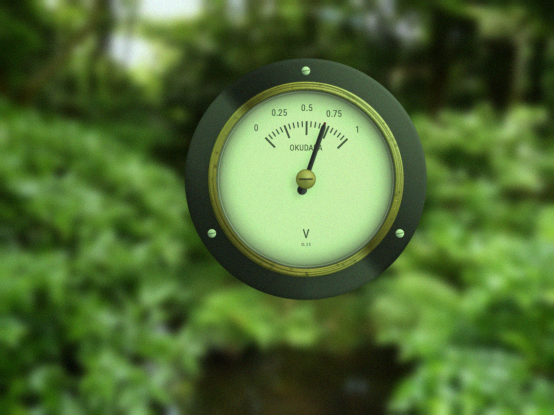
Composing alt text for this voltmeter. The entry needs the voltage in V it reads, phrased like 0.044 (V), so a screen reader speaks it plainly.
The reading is 0.7 (V)
